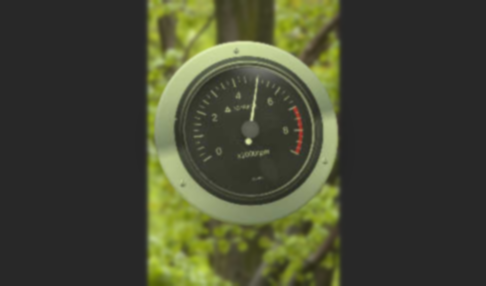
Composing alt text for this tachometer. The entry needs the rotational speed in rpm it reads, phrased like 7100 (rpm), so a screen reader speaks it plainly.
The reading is 5000 (rpm)
